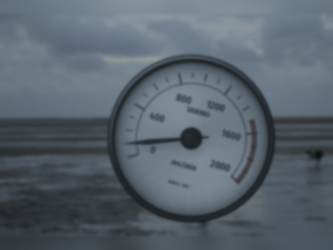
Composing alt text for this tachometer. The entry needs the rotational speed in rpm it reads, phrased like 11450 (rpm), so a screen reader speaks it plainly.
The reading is 100 (rpm)
